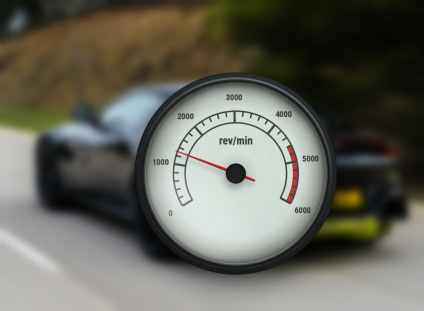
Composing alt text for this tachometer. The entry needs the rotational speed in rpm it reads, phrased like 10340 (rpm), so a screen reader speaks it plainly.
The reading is 1300 (rpm)
